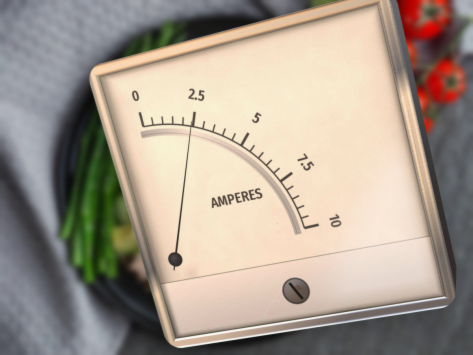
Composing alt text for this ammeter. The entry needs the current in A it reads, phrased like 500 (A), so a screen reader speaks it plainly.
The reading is 2.5 (A)
